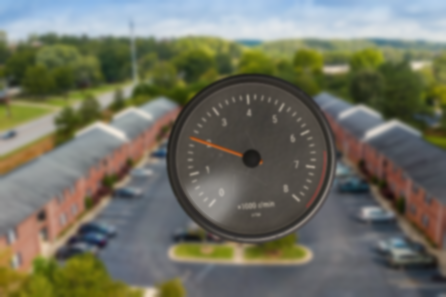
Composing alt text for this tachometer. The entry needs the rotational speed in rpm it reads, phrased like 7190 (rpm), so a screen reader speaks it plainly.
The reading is 2000 (rpm)
